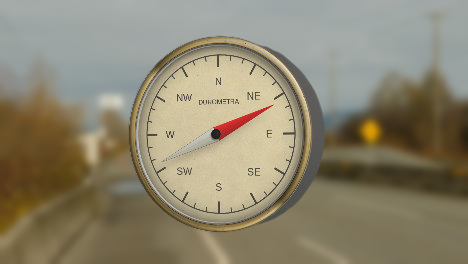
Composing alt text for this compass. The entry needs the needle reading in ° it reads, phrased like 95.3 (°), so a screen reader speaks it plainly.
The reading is 65 (°)
